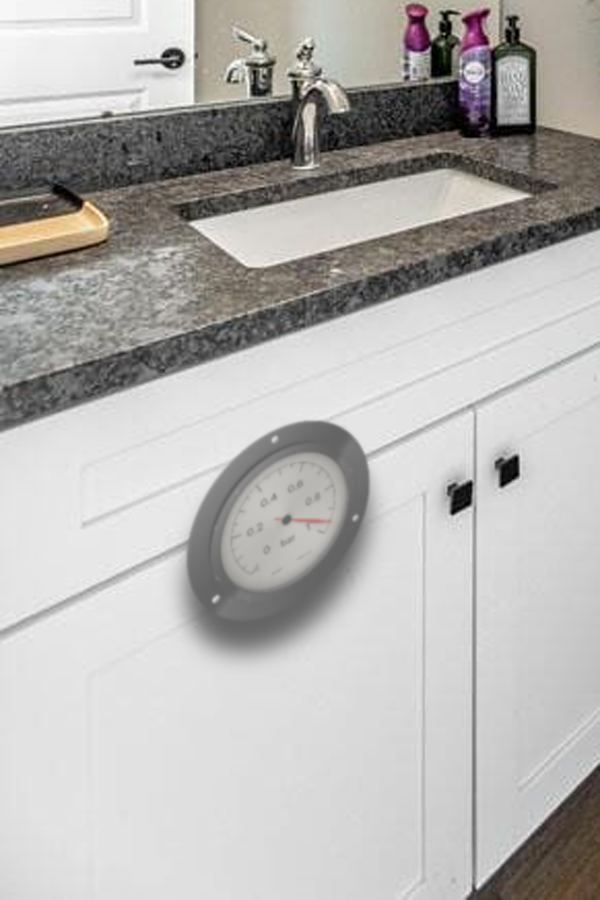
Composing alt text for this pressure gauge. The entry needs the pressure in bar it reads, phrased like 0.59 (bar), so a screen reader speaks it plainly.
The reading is 0.95 (bar)
